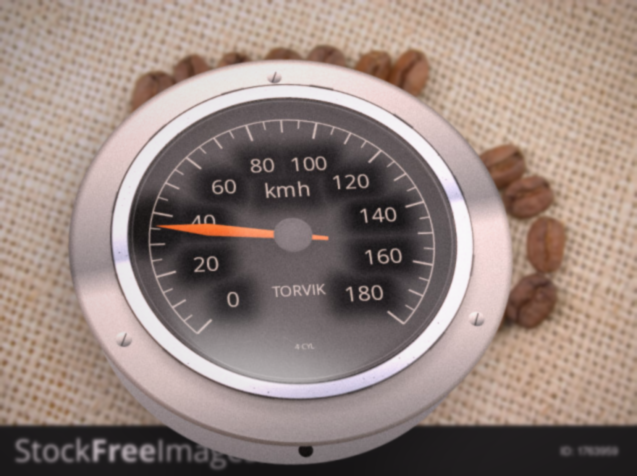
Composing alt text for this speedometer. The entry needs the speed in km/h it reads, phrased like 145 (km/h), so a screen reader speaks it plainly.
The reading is 35 (km/h)
